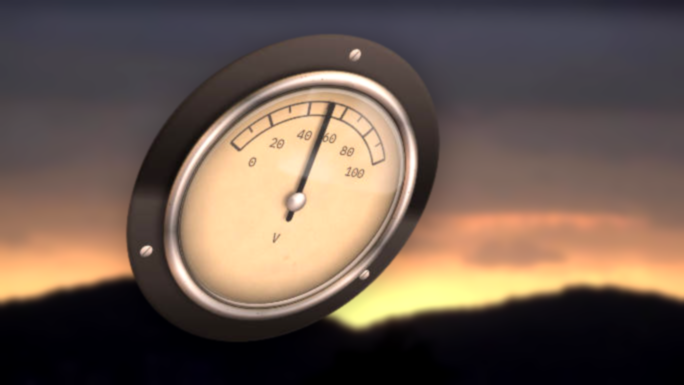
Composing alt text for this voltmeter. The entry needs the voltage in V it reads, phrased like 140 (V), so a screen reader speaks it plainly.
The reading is 50 (V)
